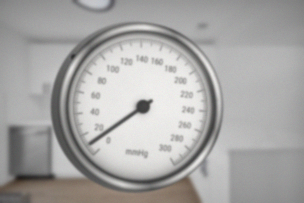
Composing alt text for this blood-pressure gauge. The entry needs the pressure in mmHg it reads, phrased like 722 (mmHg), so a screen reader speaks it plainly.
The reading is 10 (mmHg)
